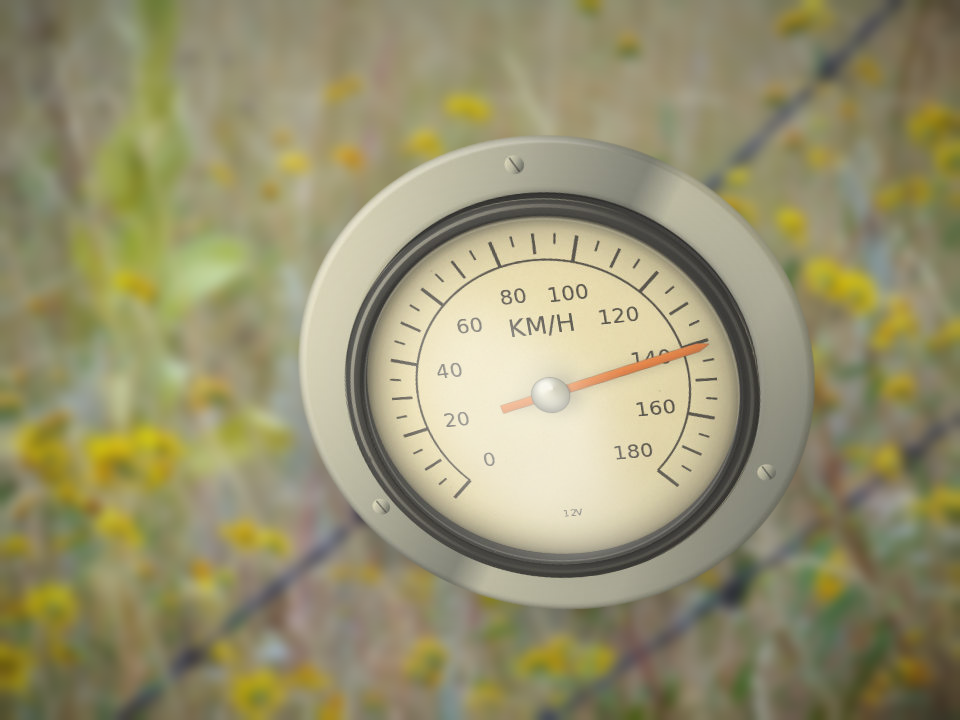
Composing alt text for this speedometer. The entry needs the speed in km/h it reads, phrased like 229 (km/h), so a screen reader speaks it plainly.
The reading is 140 (km/h)
